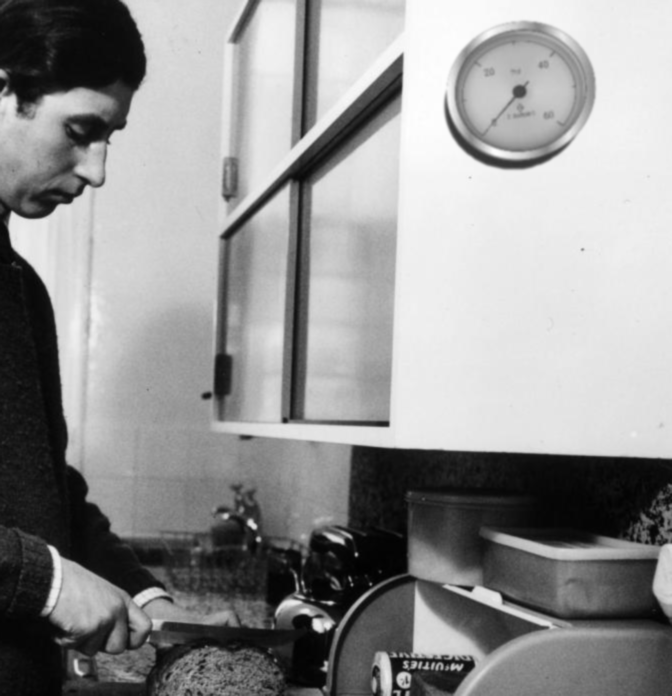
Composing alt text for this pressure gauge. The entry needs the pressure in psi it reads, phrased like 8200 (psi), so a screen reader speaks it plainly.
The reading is 0 (psi)
